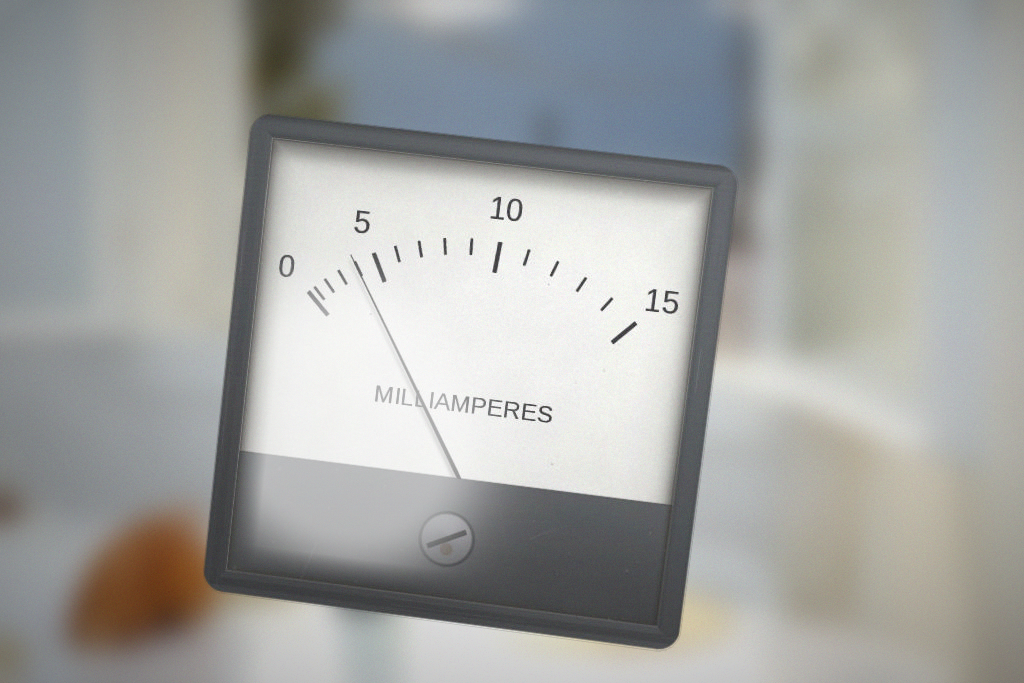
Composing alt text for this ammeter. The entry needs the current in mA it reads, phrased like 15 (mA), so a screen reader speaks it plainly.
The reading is 4 (mA)
